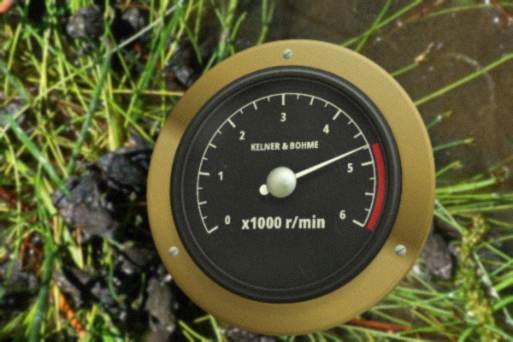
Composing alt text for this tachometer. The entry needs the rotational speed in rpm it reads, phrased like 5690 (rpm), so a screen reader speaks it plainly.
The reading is 4750 (rpm)
